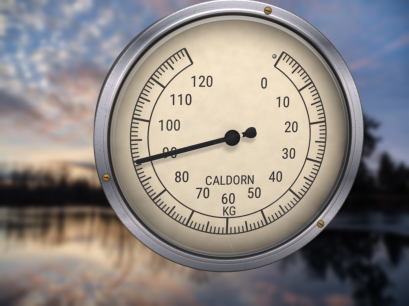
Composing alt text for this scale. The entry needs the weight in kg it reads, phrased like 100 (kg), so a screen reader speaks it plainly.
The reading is 90 (kg)
